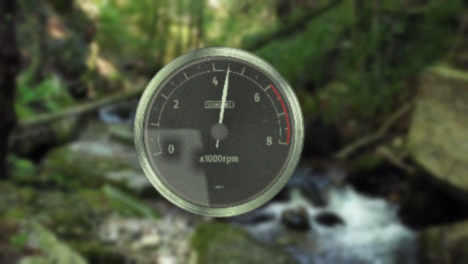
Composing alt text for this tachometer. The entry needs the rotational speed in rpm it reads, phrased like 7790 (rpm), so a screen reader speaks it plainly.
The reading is 4500 (rpm)
